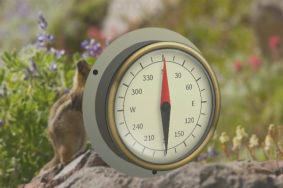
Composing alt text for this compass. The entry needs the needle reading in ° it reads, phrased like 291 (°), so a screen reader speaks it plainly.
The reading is 0 (°)
